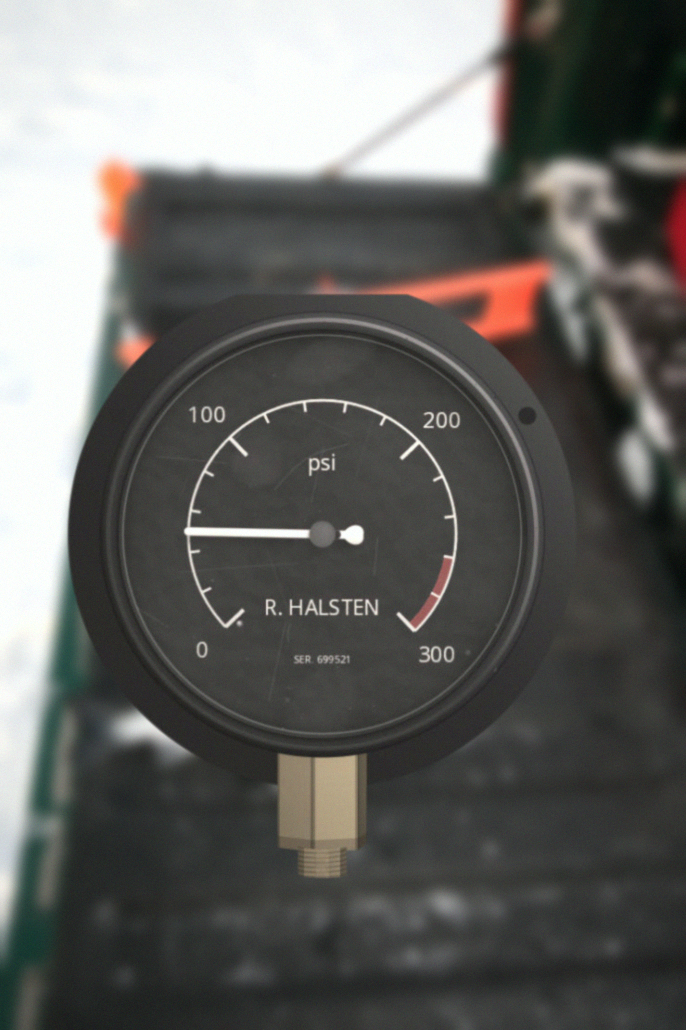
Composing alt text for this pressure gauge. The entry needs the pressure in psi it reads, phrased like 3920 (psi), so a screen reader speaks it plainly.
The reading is 50 (psi)
